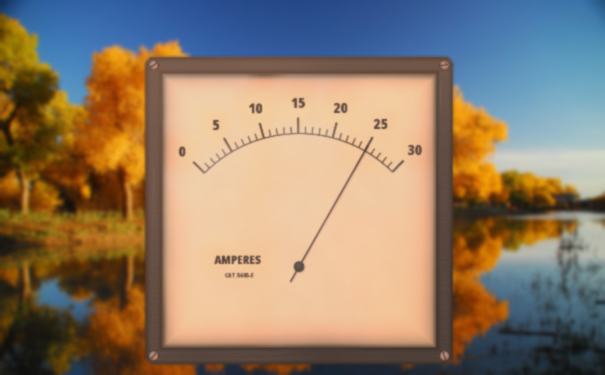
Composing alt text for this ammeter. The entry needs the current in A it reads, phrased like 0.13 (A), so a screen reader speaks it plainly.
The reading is 25 (A)
